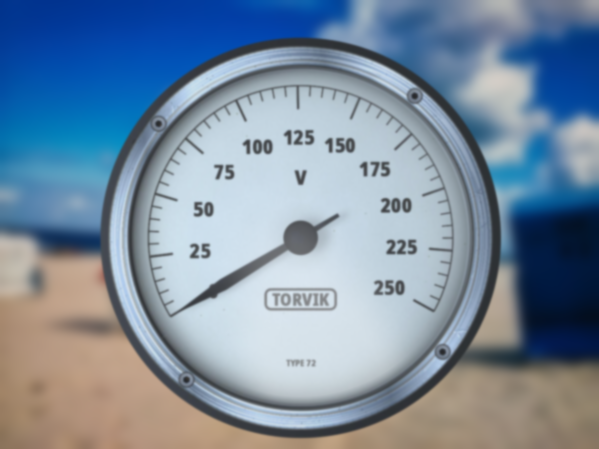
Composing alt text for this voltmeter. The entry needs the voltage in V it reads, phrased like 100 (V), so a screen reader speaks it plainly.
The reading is 0 (V)
